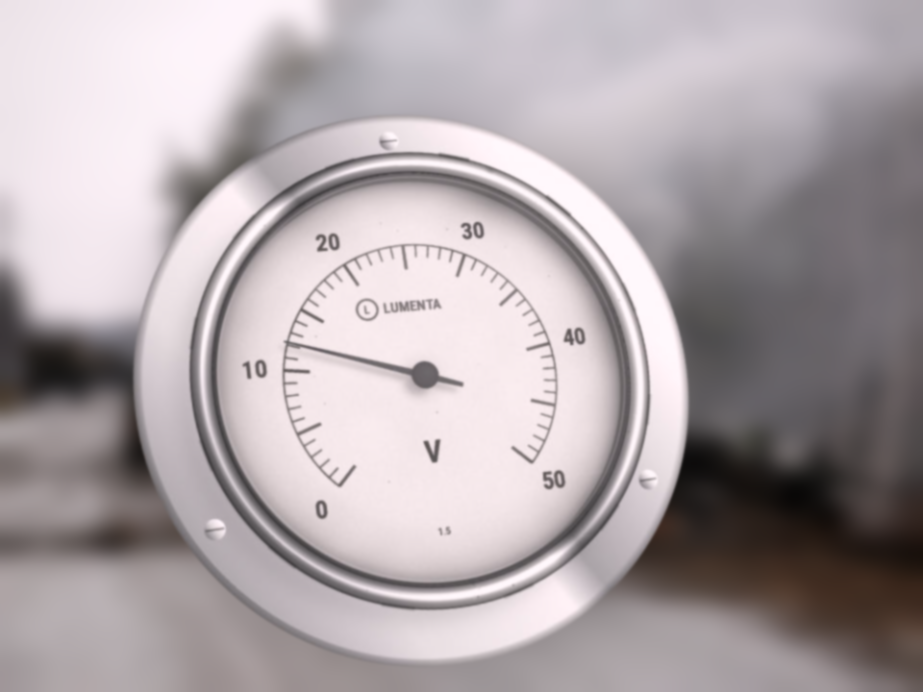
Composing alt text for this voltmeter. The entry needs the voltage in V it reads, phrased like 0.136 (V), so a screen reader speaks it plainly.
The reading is 12 (V)
